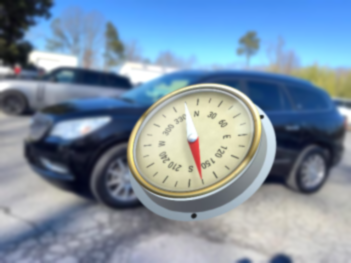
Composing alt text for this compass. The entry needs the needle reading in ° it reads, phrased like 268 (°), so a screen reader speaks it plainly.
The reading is 165 (°)
